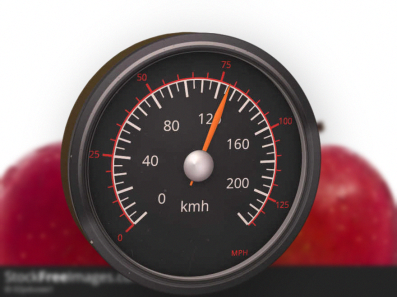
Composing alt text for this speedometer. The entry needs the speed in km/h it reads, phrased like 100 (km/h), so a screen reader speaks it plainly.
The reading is 125 (km/h)
